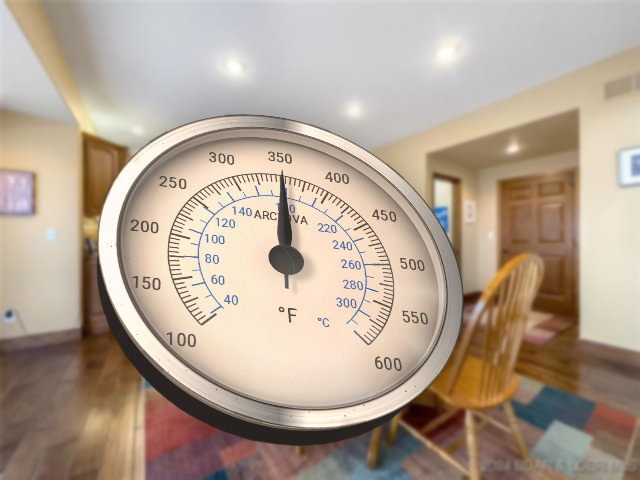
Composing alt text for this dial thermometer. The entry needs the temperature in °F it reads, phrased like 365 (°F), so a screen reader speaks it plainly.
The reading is 350 (°F)
